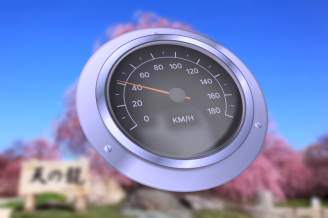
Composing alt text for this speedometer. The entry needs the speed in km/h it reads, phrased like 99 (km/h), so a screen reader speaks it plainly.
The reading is 40 (km/h)
